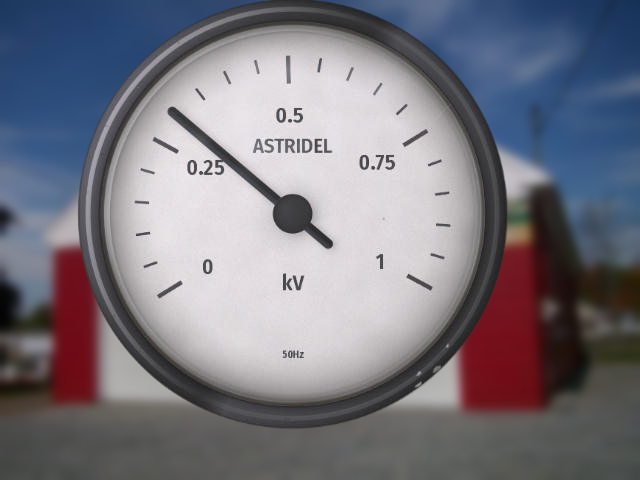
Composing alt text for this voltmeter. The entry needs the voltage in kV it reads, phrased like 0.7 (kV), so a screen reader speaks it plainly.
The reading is 0.3 (kV)
